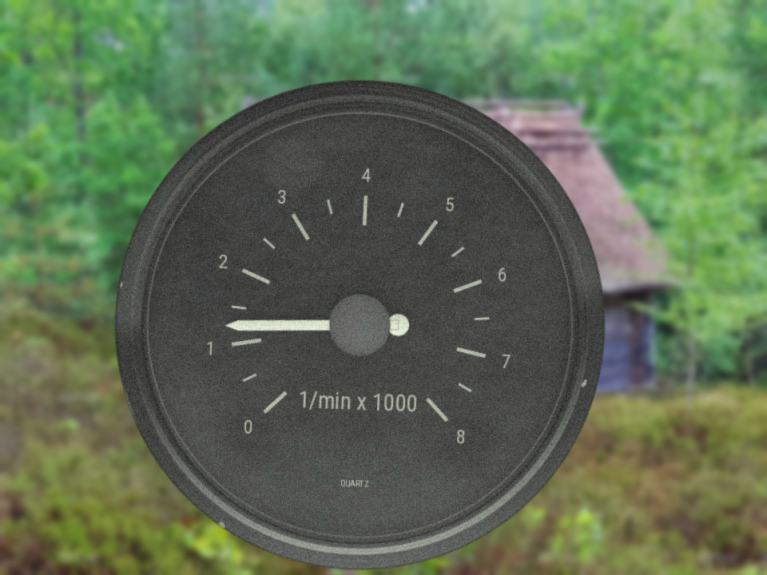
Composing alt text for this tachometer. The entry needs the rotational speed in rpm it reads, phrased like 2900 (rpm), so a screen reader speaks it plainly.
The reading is 1250 (rpm)
